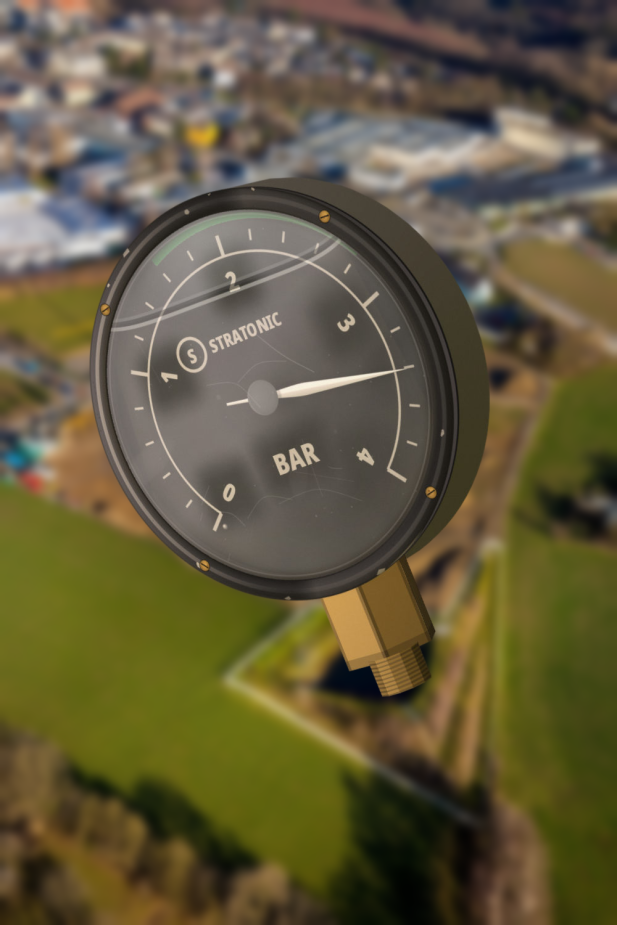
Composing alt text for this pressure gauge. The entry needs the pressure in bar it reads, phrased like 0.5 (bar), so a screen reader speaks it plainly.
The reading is 3.4 (bar)
